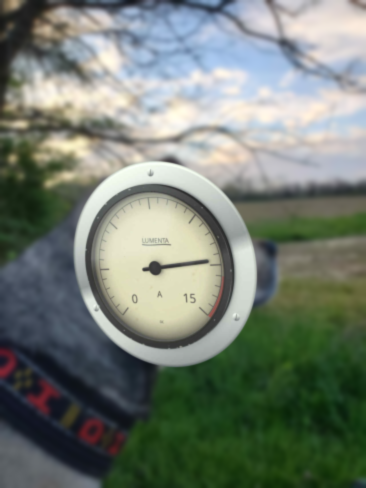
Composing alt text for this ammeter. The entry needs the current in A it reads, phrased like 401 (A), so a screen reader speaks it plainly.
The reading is 12.25 (A)
